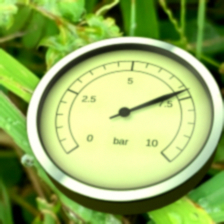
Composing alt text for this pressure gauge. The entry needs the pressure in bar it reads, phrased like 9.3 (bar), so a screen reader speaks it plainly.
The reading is 7.25 (bar)
